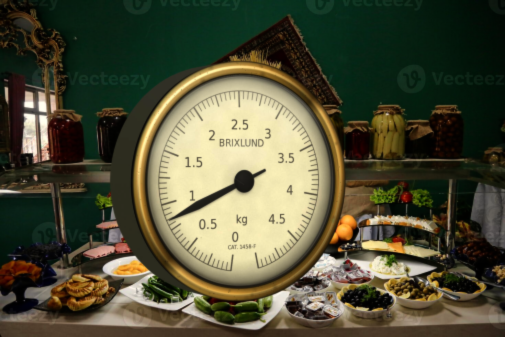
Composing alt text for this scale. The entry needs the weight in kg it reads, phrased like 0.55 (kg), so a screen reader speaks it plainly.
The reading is 0.85 (kg)
